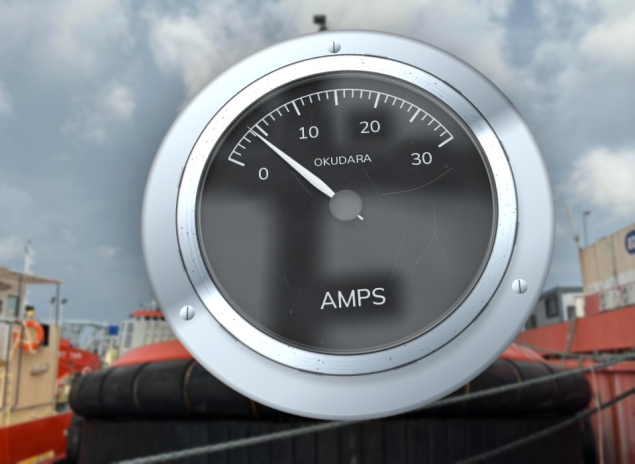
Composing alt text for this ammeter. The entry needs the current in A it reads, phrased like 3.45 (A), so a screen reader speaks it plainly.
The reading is 4 (A)
